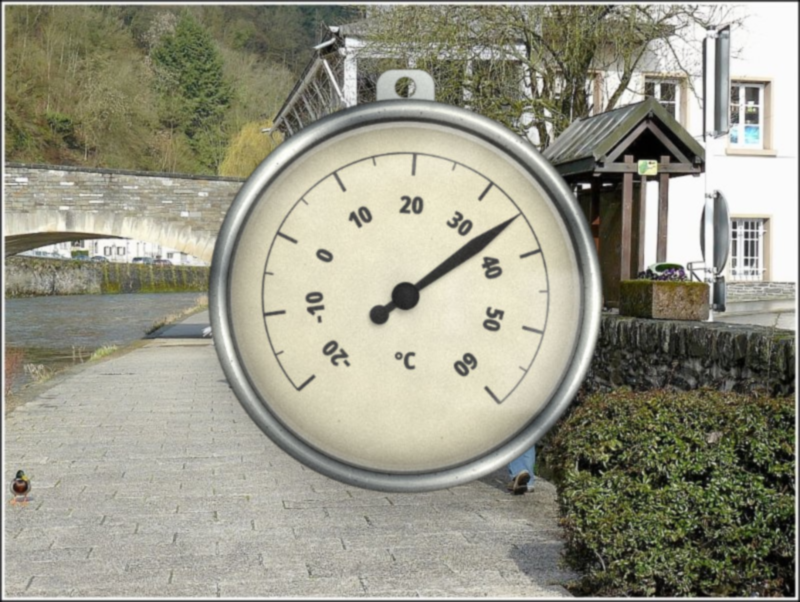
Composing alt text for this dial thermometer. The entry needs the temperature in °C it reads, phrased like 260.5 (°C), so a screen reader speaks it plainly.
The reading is 35 (°C)
